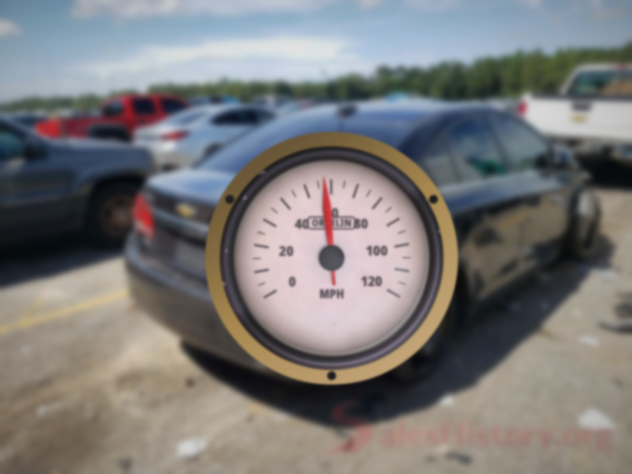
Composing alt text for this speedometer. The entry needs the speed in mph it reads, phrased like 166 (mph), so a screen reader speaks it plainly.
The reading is 57.5 (mph)
